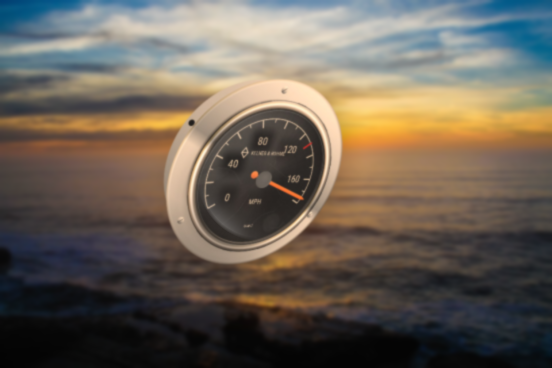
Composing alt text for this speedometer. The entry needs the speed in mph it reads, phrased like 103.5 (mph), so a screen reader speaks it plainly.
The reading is 175 (mph)
